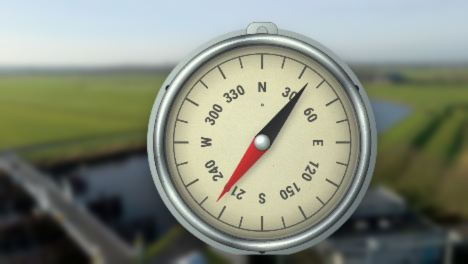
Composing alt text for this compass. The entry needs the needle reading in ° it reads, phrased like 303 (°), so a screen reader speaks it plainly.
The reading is 217.5 (°)
